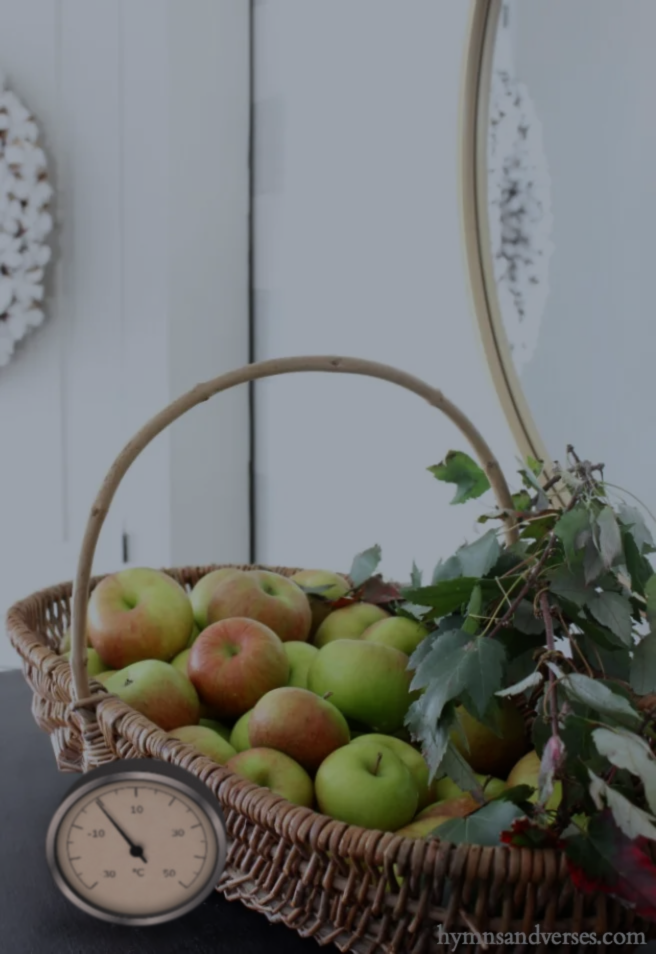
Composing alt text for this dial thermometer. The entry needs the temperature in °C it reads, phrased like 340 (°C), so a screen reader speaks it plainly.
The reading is 0 (°C)
